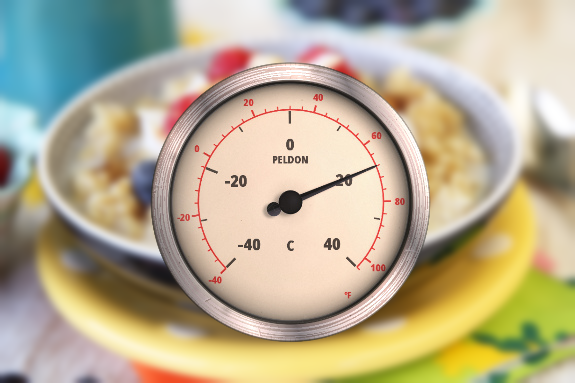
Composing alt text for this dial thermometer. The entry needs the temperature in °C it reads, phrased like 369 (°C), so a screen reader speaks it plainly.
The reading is 20 (°C)
